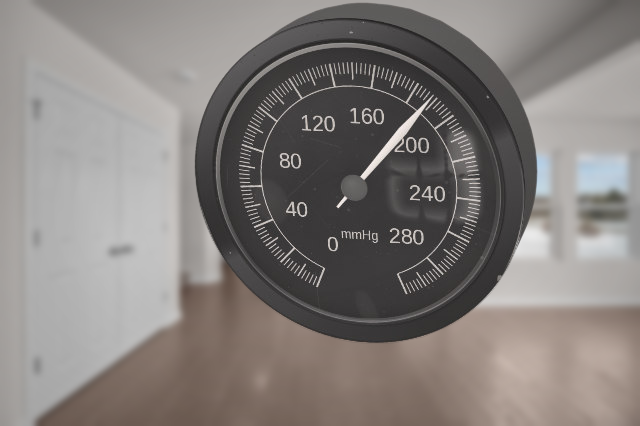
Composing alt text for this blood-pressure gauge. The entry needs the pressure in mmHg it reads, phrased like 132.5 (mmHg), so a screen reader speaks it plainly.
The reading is 188 (mmHg)
